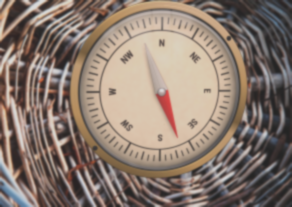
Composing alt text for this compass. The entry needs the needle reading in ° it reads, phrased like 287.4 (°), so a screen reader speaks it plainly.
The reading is 160 (°)
